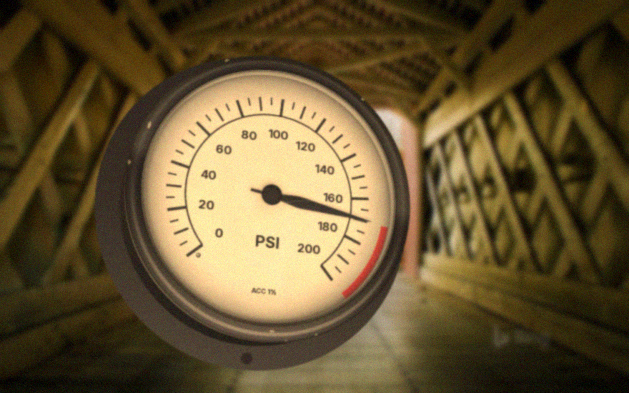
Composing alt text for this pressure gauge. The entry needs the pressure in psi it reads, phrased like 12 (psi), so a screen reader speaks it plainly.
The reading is 170 (psi)
